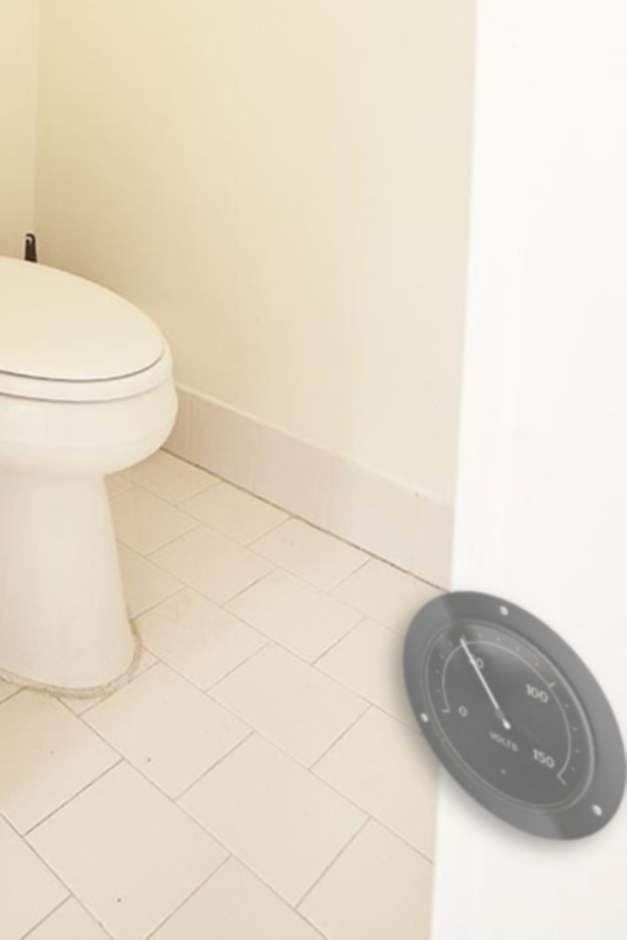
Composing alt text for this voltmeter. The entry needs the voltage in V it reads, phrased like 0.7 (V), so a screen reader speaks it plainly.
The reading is 50 (V)
